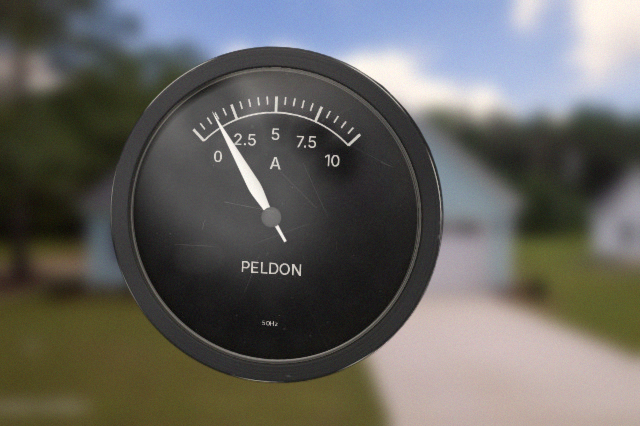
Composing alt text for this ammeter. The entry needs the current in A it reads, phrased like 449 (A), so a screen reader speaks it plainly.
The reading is 1.5 (A)
